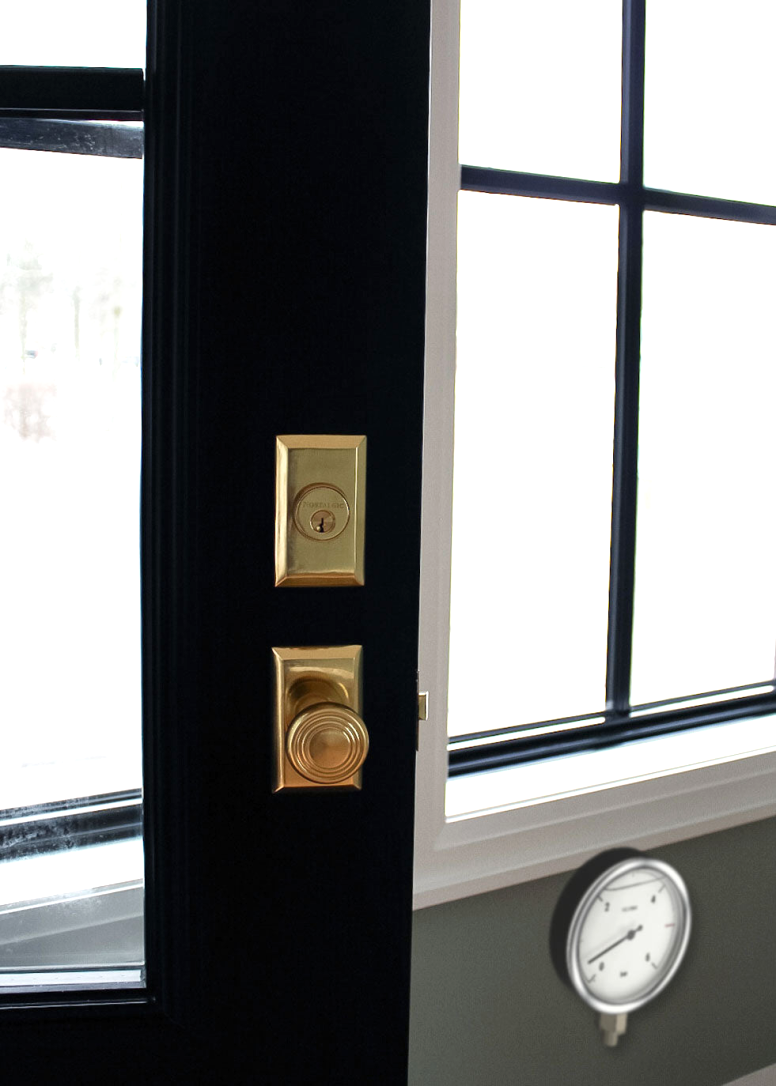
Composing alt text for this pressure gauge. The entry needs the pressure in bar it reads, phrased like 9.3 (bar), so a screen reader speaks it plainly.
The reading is 0.5 (bar)
